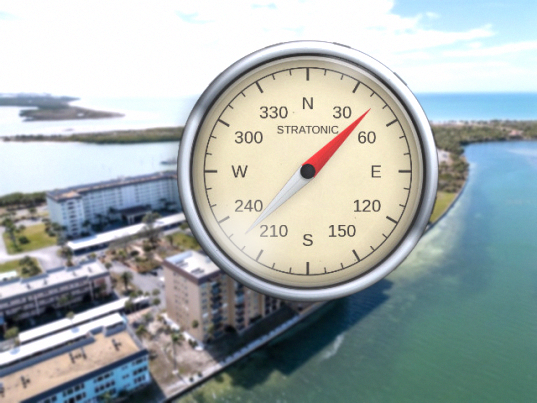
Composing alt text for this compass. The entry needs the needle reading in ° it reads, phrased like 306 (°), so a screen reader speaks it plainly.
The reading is 45 (°)
